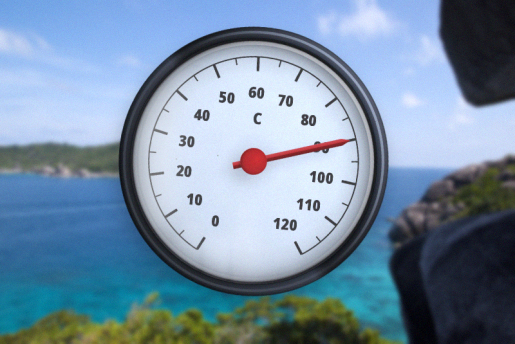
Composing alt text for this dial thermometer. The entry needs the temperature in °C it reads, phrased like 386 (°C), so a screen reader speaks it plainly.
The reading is 90 (°C)
